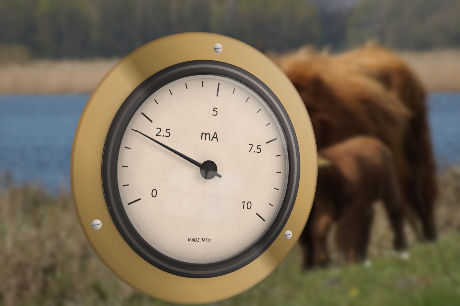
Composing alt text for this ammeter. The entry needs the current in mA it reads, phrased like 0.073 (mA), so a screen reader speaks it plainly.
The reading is 2 (mA)
